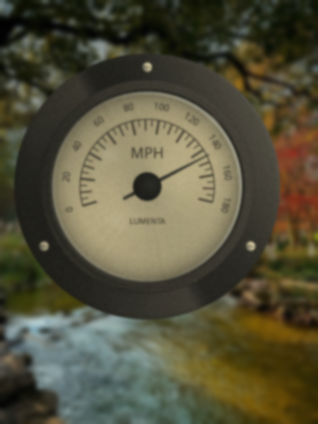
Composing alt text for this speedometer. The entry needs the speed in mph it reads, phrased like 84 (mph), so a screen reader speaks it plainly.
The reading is 145 (mph)
